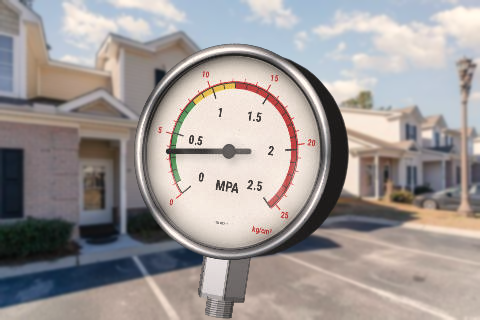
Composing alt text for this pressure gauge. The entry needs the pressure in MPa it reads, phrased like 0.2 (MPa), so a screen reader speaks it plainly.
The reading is 0.35 (MPa)
